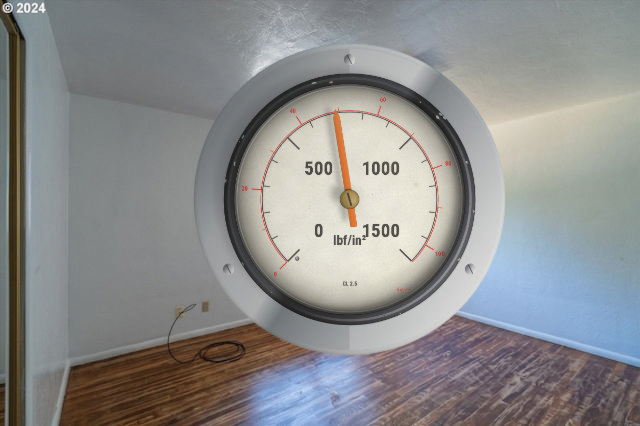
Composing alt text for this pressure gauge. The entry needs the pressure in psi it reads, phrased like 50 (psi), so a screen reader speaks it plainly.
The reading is 700 (psi)
